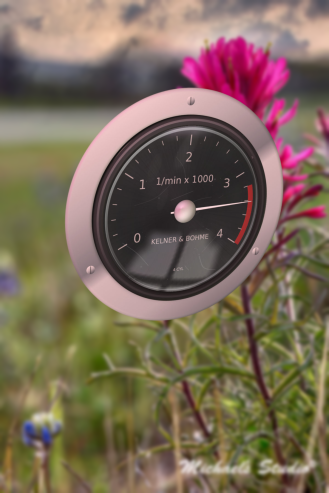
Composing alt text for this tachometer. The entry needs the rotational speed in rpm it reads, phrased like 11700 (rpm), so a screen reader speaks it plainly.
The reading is 3400 (rpm)
